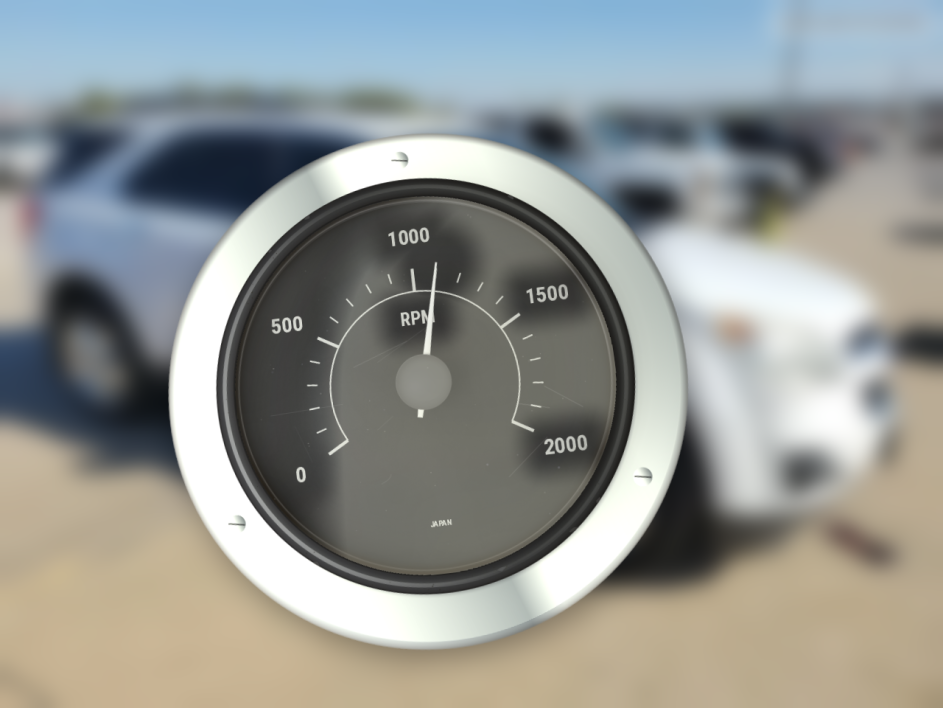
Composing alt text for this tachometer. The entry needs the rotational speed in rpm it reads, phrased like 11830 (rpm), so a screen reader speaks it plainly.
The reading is 1100 (rpm)
